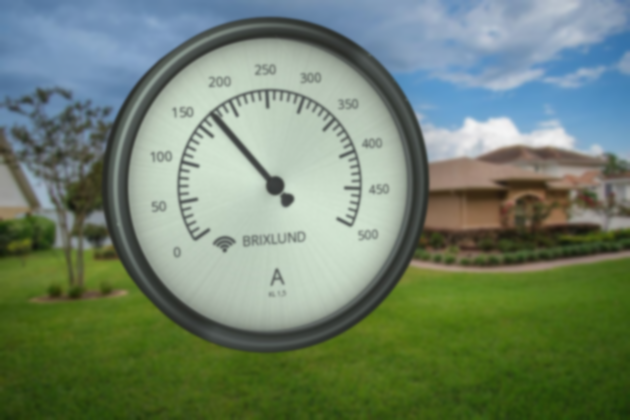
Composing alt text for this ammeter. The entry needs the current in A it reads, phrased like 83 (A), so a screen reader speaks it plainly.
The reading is 170 (A)
